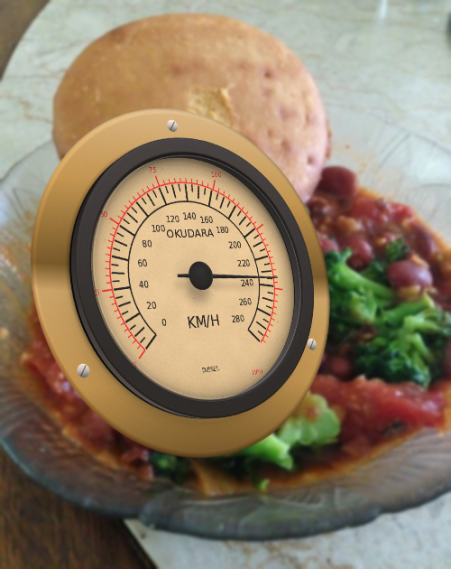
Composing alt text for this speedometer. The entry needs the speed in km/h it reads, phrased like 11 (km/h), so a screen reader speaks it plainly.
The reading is 235 (km/h)
